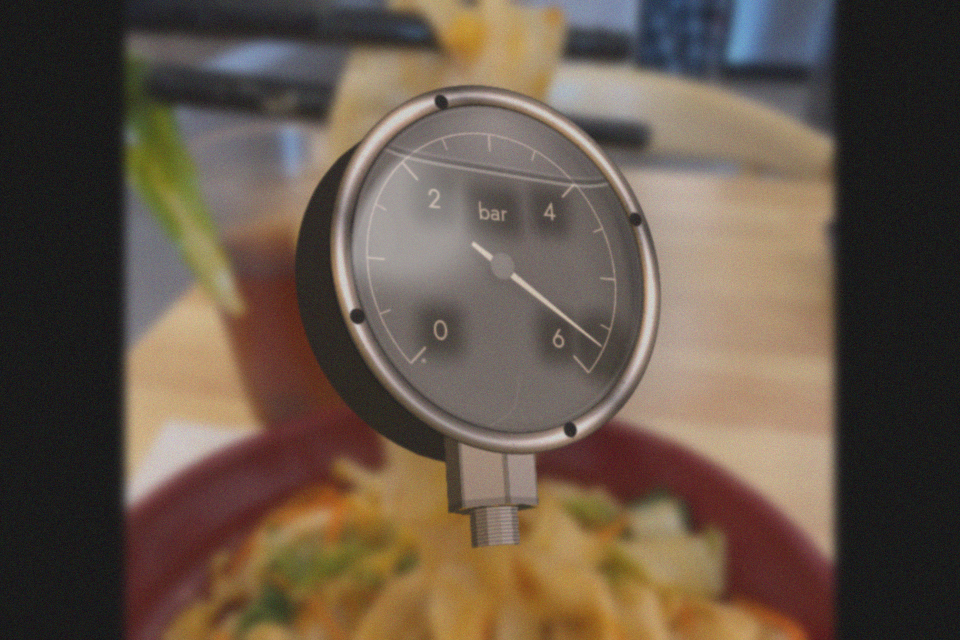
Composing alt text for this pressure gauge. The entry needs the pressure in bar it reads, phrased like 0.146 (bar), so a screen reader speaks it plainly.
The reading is 5.75 (bar)
